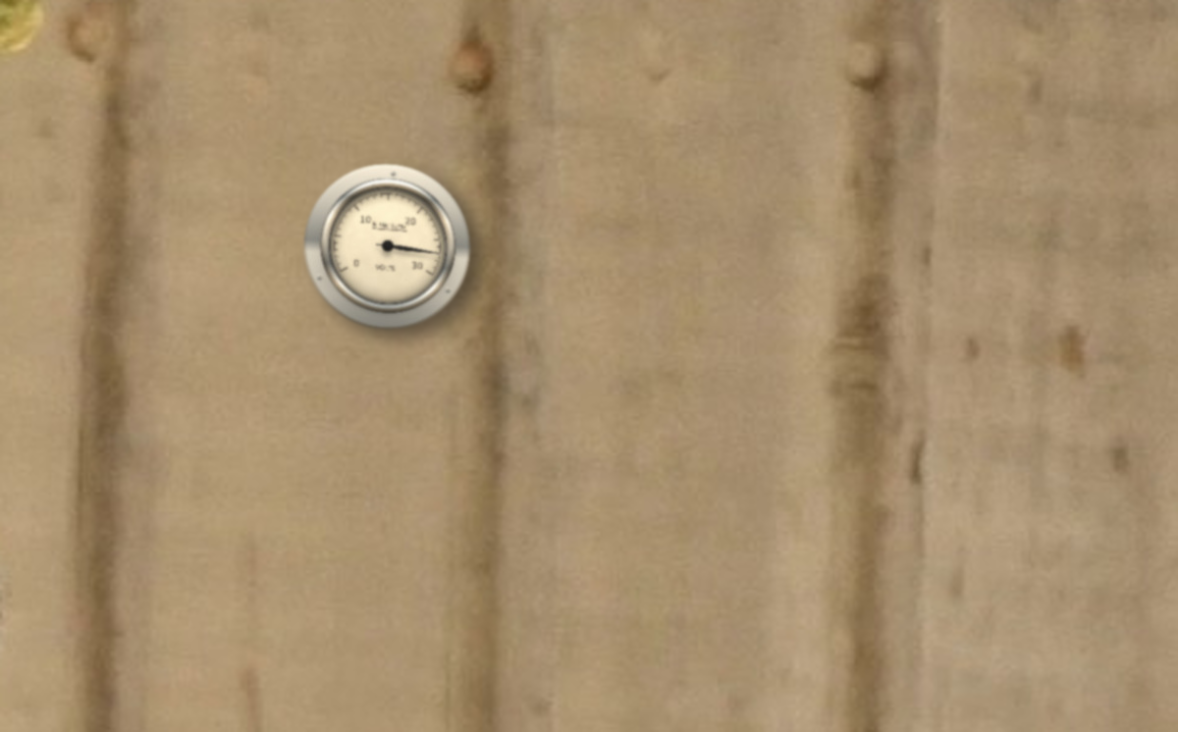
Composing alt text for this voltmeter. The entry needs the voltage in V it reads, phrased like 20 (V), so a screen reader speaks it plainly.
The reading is 27 (V)
